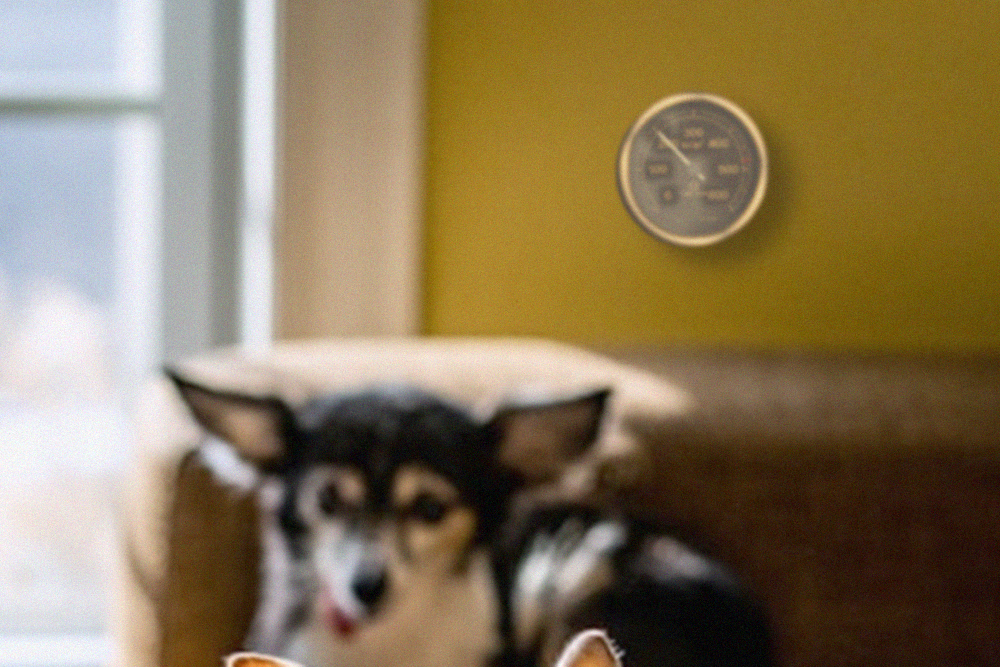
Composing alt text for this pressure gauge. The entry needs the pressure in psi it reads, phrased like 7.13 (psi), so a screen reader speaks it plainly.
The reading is 200 (psi)
